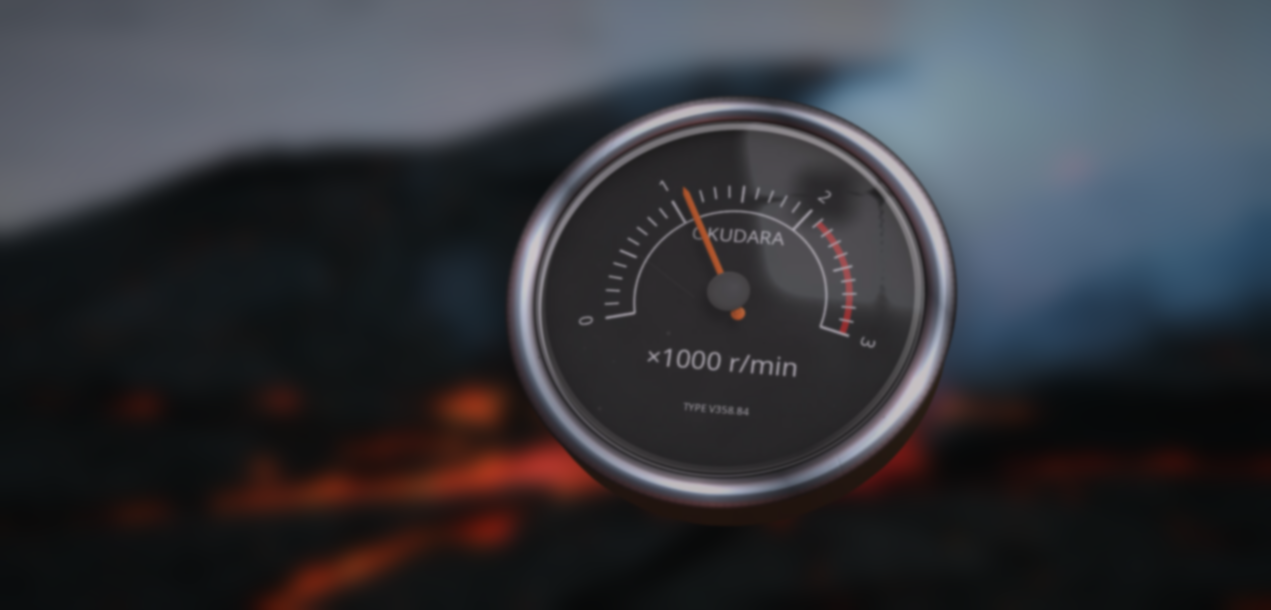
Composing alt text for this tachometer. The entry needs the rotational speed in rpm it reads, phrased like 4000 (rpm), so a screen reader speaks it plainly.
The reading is 1100 (rpm)
